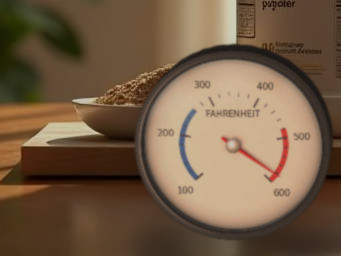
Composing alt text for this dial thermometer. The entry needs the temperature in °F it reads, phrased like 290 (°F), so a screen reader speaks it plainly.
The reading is 580 (°F)
